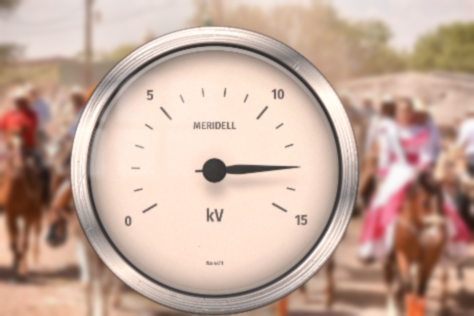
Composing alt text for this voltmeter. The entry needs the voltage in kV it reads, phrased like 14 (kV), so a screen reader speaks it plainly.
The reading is 13 (kV)
